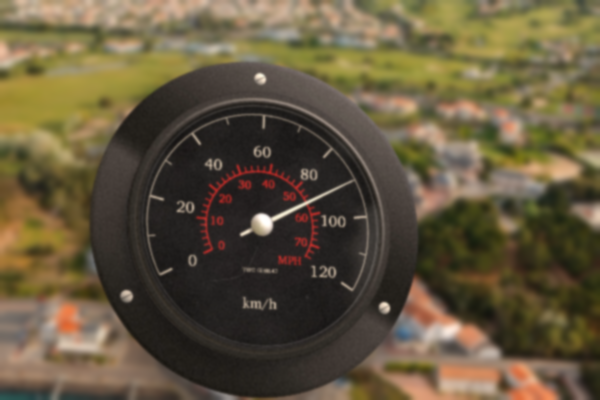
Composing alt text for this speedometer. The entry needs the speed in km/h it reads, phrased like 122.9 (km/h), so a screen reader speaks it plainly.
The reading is 90 (km/h)
